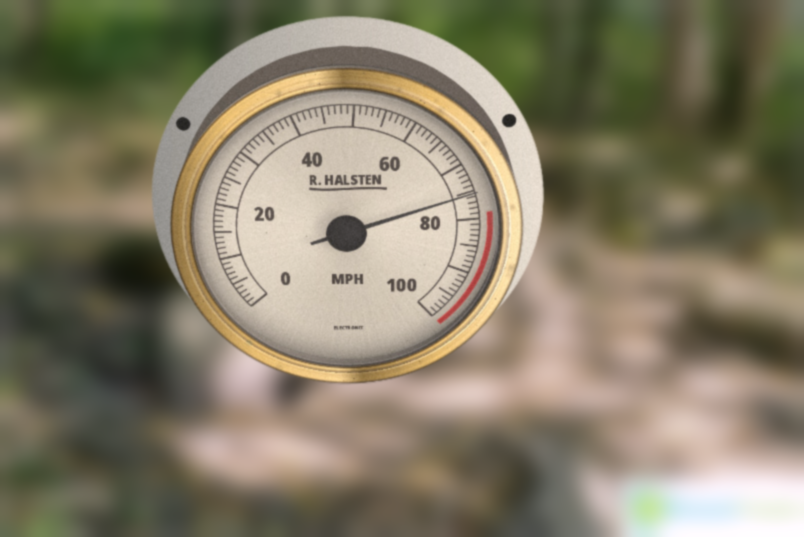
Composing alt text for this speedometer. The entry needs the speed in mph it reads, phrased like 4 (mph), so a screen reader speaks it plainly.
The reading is 75 (mph)
